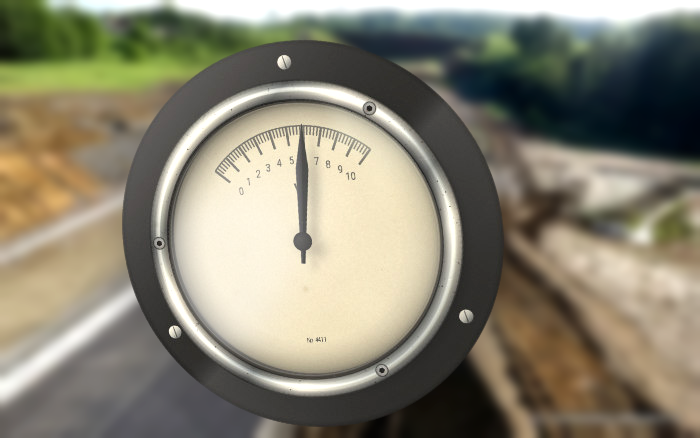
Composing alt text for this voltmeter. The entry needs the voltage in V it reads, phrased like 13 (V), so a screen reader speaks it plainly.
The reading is 6 (V)
